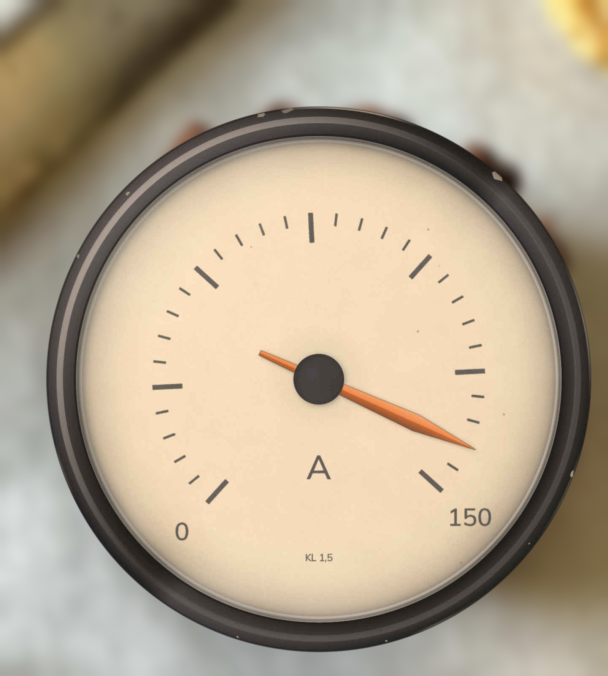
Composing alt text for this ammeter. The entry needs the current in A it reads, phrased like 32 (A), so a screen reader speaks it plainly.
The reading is 140 (A)
